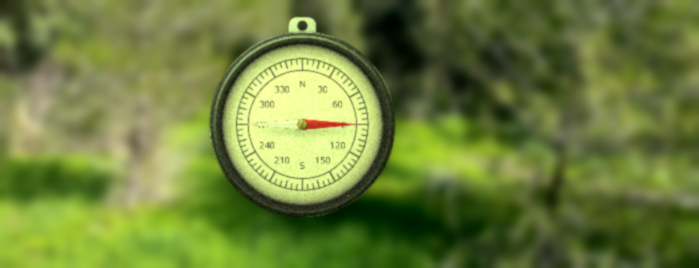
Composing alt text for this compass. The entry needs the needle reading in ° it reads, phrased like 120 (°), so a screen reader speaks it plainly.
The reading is 90 (°)
